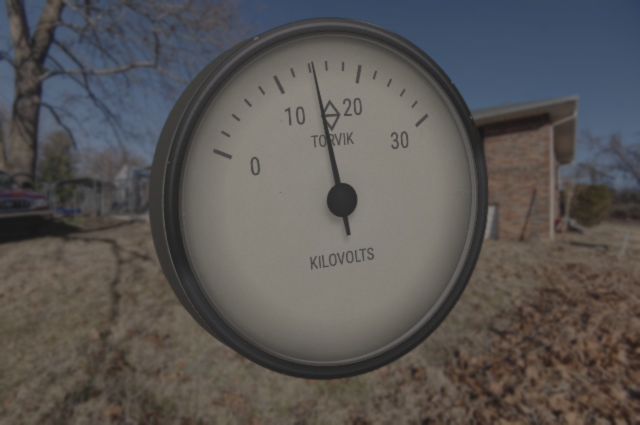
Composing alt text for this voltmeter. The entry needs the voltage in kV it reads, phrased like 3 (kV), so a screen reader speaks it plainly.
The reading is 14 (kV)
